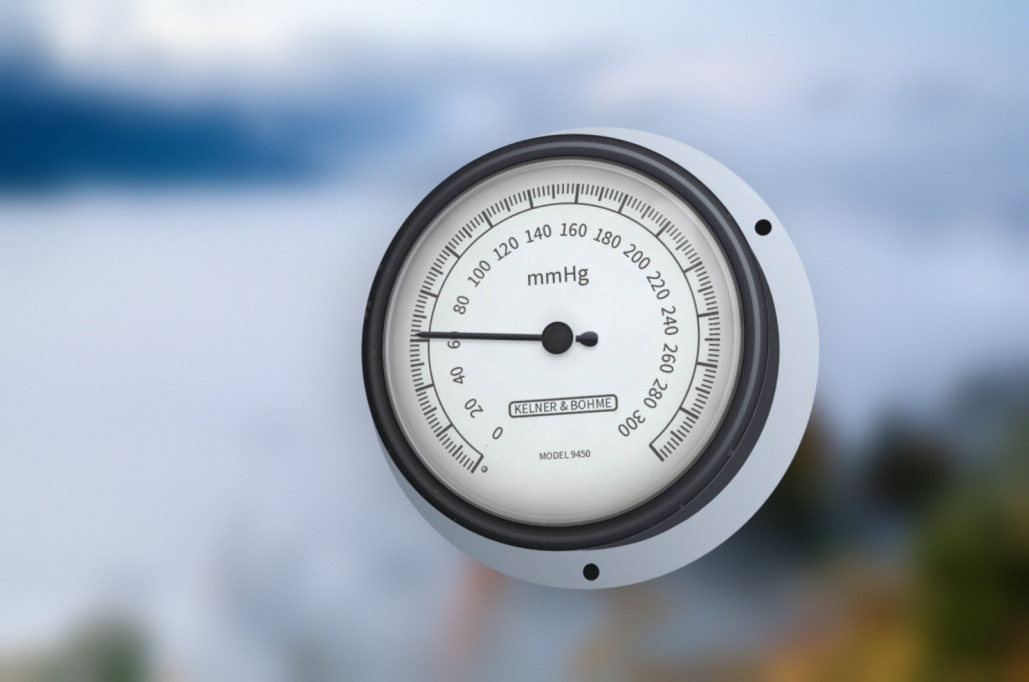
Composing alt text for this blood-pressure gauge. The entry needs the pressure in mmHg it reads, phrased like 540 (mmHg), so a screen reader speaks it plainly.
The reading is 62 (mmHg)
